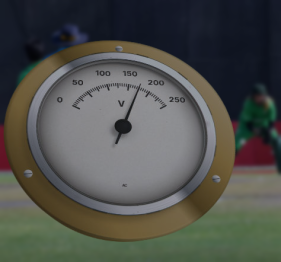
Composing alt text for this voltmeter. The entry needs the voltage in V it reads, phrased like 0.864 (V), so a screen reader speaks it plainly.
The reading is 175 (V)
